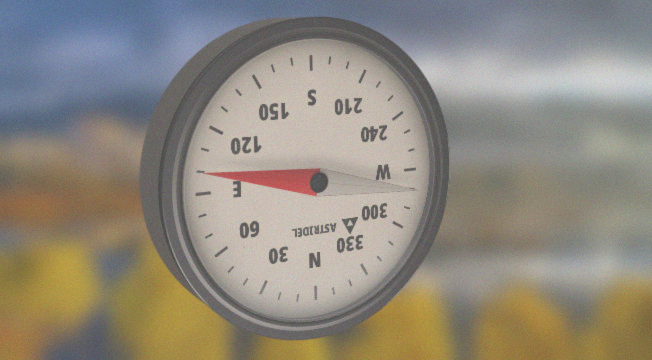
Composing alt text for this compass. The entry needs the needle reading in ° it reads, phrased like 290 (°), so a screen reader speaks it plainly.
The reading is 100 (°)
